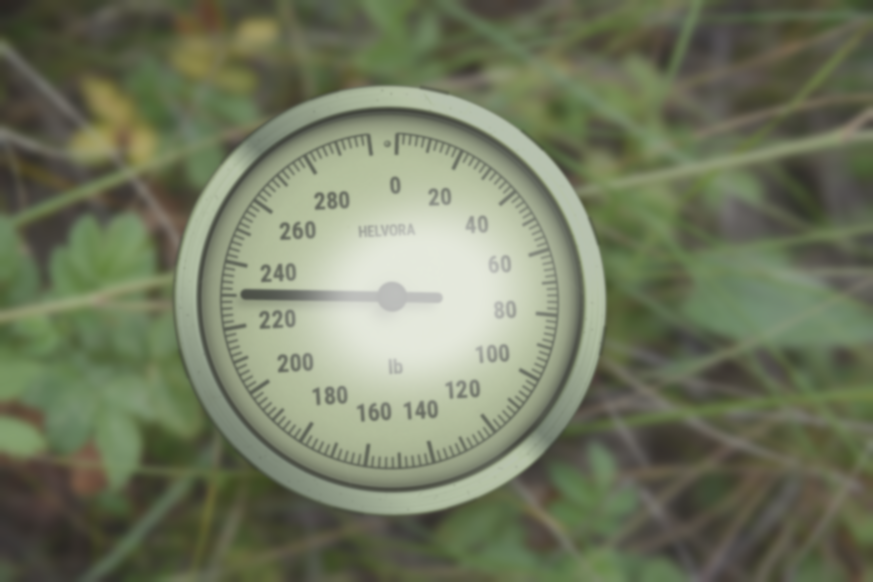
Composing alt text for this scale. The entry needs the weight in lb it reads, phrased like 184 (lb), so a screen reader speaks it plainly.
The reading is 230 (lb)
